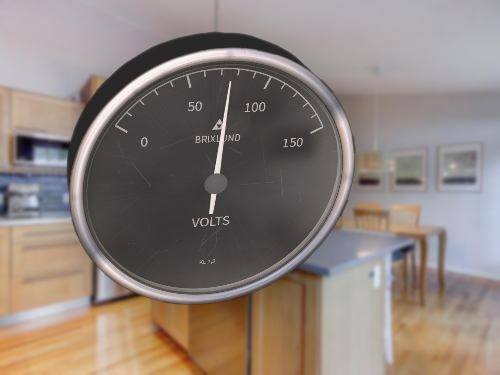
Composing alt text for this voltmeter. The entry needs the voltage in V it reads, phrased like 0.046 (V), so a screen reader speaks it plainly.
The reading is 75 (V)
